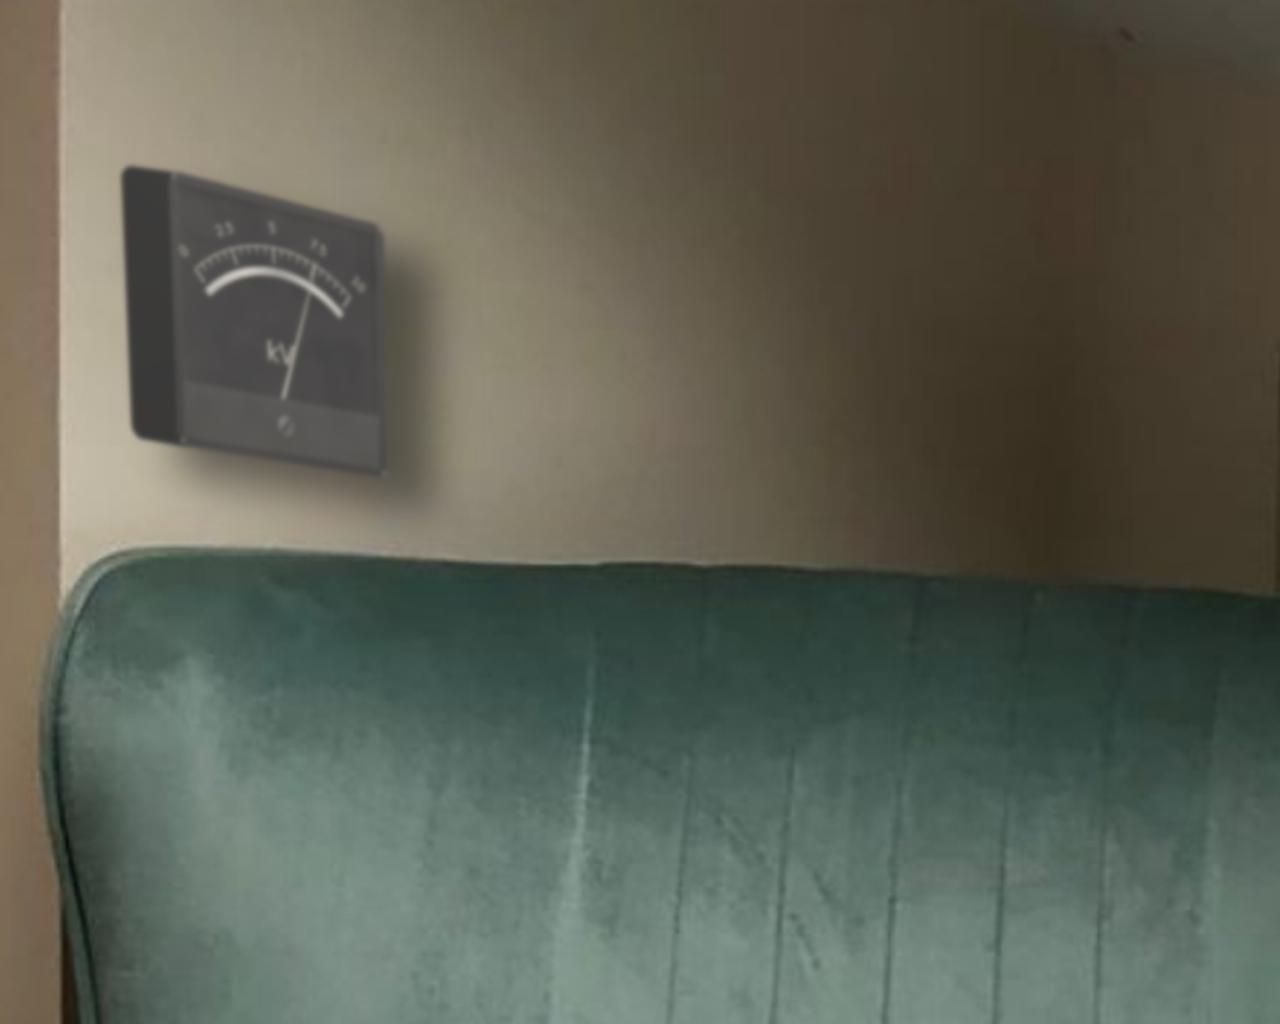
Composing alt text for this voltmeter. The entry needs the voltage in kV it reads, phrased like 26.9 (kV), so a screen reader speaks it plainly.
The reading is 7.5 (kV)
